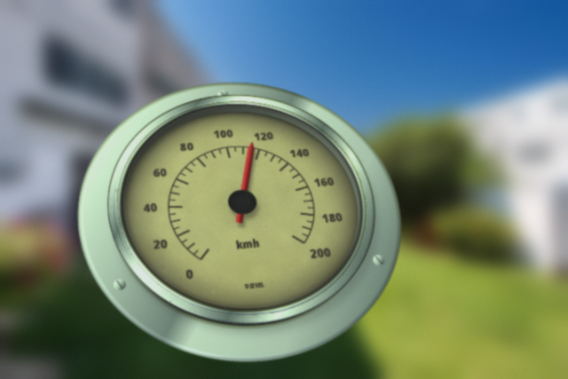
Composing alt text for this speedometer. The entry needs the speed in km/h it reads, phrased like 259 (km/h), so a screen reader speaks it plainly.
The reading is 115 (km/h)
